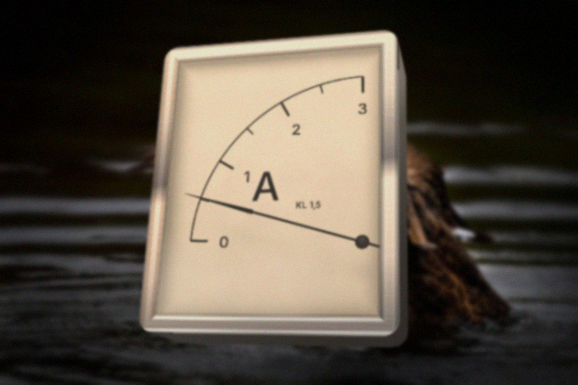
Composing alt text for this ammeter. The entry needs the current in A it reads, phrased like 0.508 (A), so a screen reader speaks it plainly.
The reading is 0.5 (A)
